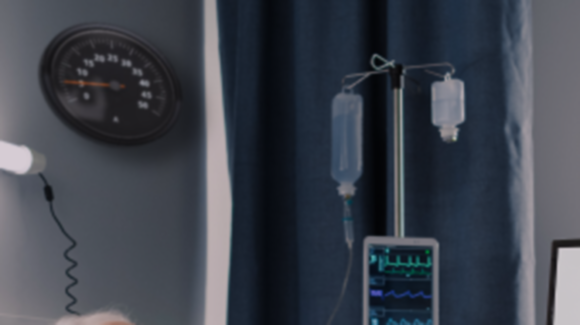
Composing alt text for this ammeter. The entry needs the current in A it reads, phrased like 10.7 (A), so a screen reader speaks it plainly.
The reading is 5 (A)
